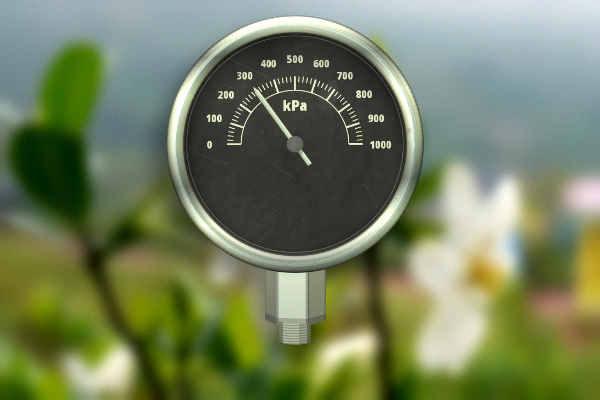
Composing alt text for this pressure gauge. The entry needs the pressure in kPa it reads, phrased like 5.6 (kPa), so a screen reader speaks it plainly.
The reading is 300 (kPa)
